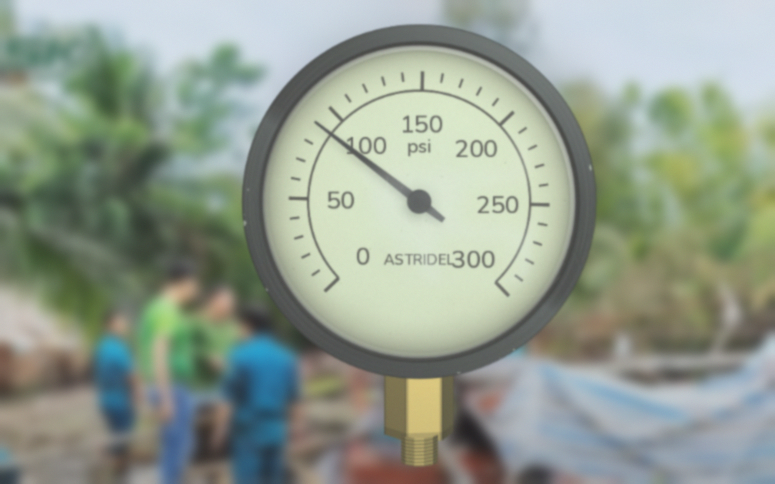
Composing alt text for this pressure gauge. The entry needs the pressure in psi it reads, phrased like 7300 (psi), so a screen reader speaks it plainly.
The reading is 90 (psi)
